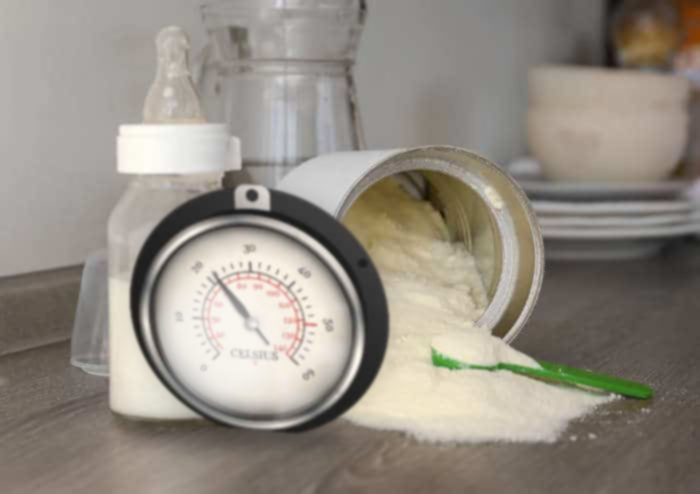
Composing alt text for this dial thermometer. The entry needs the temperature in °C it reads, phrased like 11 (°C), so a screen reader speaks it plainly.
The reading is 22 (°C)
